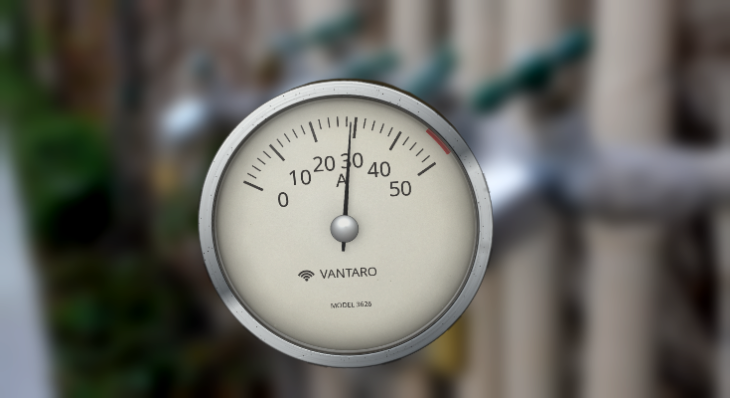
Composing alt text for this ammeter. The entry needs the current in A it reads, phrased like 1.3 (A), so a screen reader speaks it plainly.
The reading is 29 (A)
